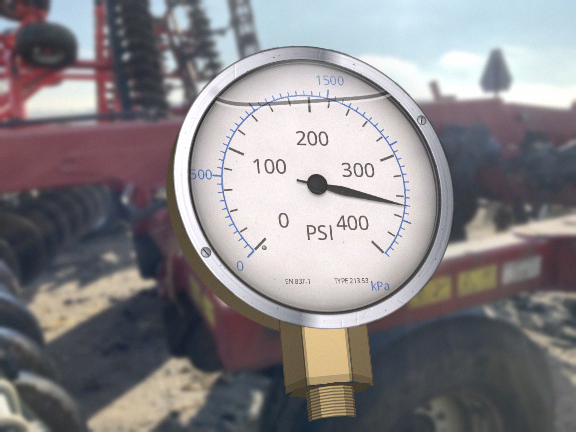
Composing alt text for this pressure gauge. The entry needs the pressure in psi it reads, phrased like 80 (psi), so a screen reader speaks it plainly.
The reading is 350 (psi)
